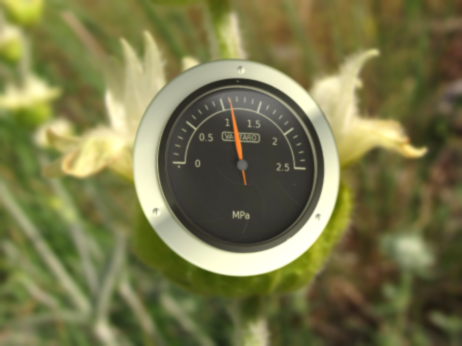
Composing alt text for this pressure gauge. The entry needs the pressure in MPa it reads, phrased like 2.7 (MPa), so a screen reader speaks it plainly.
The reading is 1.1 (MPa)
